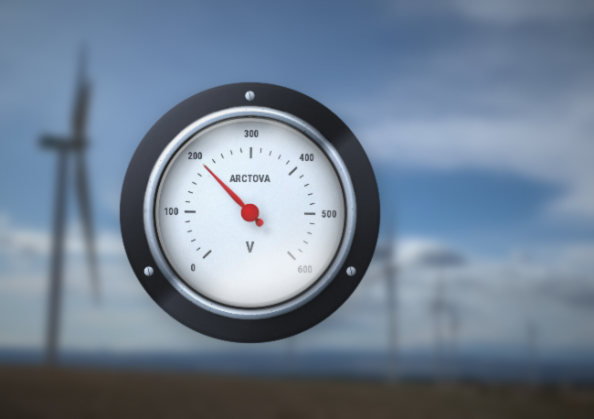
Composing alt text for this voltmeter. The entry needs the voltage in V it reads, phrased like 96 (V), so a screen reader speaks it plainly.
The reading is 200 (V)
